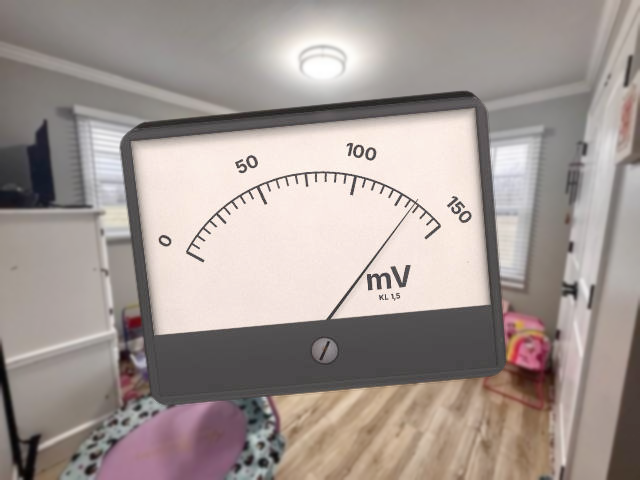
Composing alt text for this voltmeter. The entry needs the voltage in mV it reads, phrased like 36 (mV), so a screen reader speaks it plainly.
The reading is 132.5 (mV)
